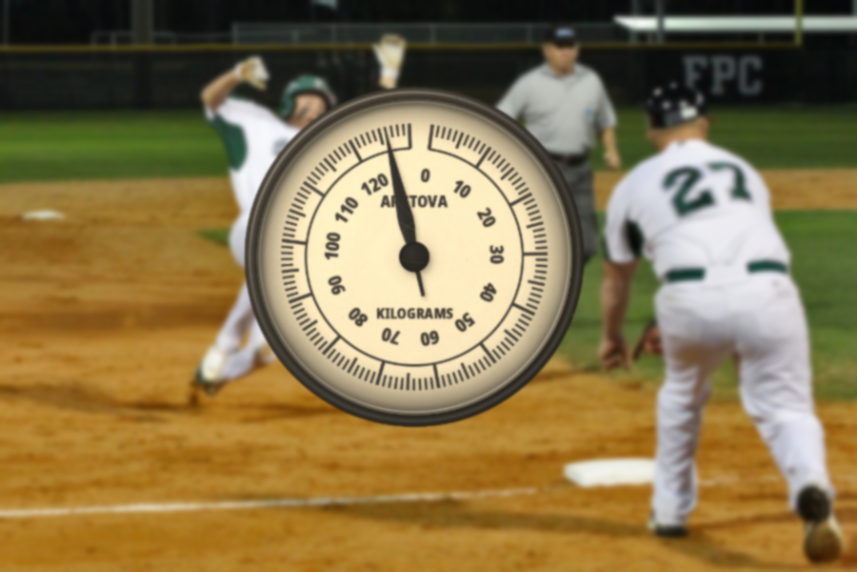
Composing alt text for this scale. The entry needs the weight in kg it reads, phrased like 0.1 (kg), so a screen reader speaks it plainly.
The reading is 126 (kg)
